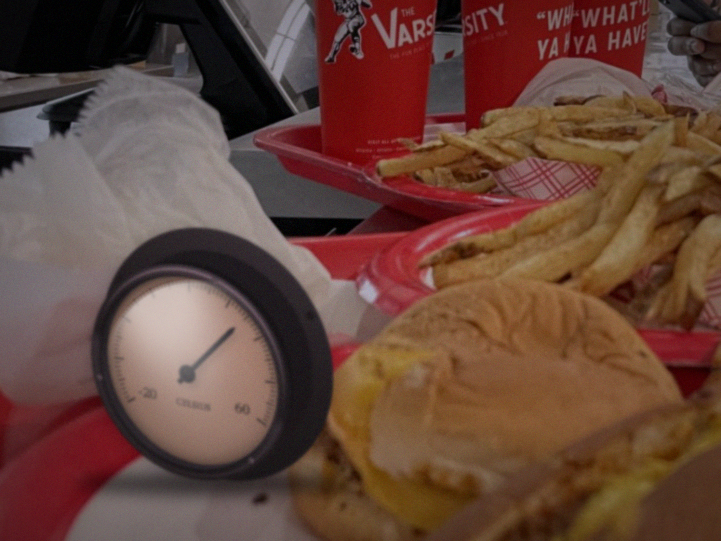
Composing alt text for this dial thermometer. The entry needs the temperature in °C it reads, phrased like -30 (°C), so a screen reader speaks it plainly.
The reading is 35 (°C)
